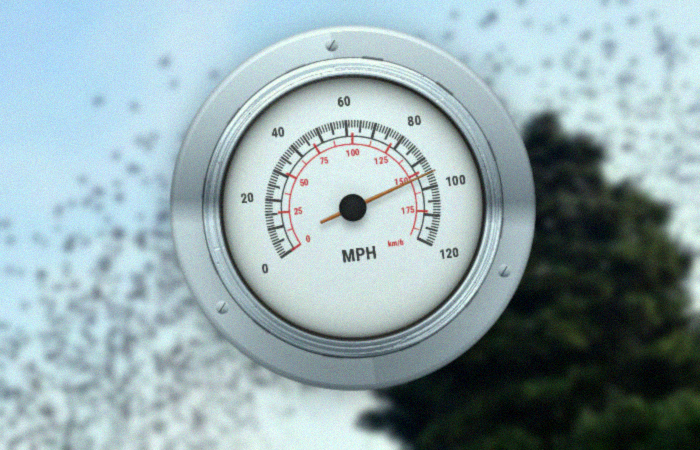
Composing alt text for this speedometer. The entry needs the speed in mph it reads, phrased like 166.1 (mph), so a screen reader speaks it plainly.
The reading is 95 (mph)
